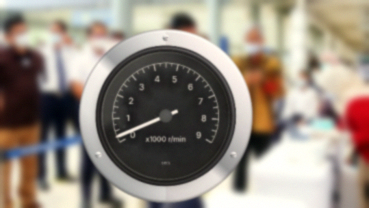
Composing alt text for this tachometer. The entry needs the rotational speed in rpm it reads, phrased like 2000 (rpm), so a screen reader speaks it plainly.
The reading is 250 (rpm)
